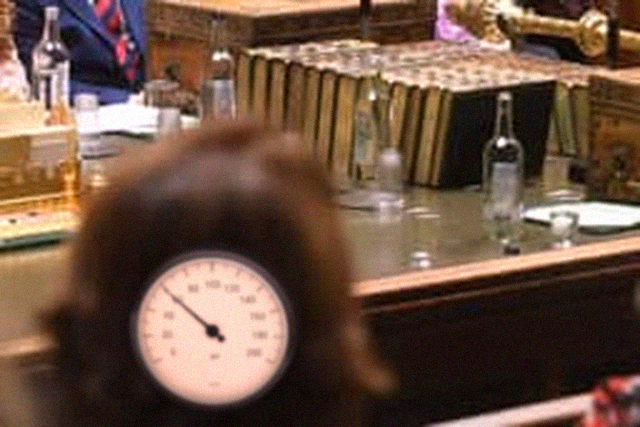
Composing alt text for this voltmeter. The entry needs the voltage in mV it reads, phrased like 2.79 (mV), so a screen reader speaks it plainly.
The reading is 60 (mV)
